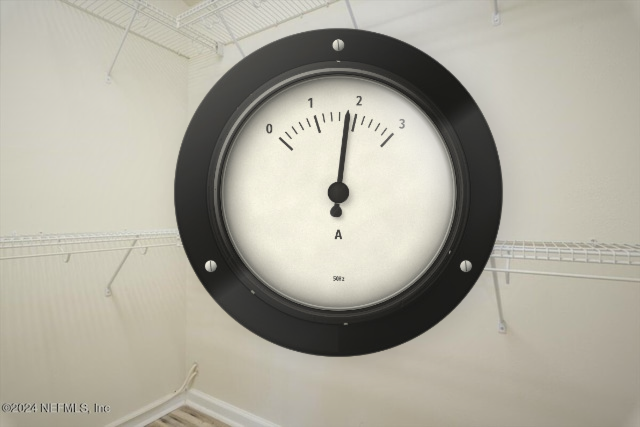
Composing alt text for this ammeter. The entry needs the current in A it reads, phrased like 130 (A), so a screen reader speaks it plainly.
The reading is 1.8 (A)
